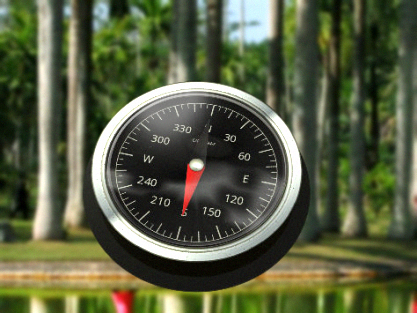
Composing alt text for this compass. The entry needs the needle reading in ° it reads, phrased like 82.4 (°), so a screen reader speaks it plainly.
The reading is 180 (°)
